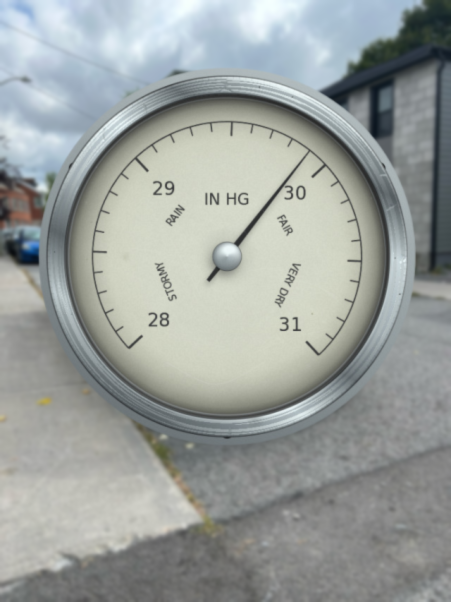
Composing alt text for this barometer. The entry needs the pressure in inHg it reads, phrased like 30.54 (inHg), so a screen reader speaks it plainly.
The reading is 29.9 (inHg)
